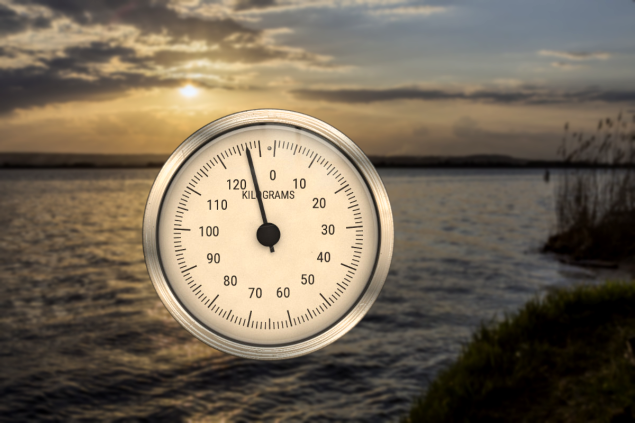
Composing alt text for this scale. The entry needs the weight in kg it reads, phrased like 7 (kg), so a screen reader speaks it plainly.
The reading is 127 (kg)
